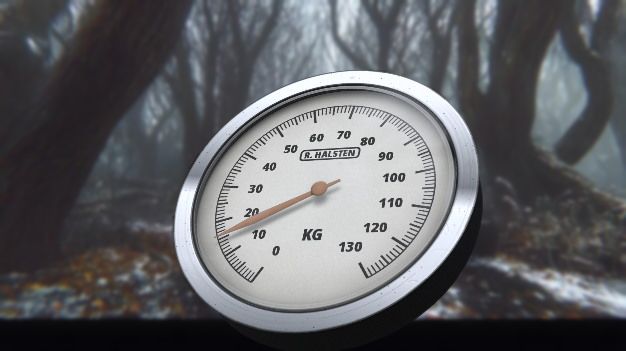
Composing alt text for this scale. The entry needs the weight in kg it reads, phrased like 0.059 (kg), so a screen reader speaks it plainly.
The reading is 15 (kg)
